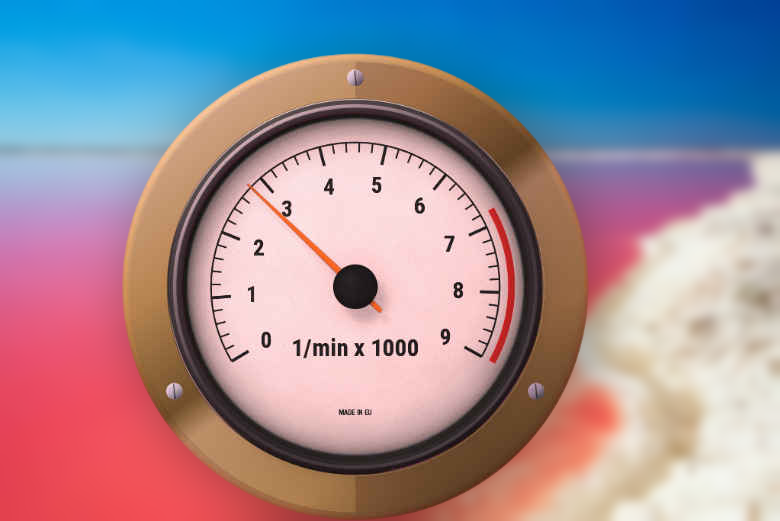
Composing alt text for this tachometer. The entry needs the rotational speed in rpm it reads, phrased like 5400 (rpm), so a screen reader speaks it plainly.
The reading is 2800 (rpm)
